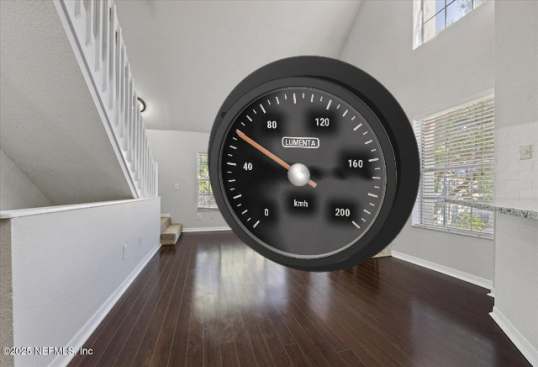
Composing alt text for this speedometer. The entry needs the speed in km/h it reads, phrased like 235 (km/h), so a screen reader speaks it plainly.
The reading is 60 (km/h)
